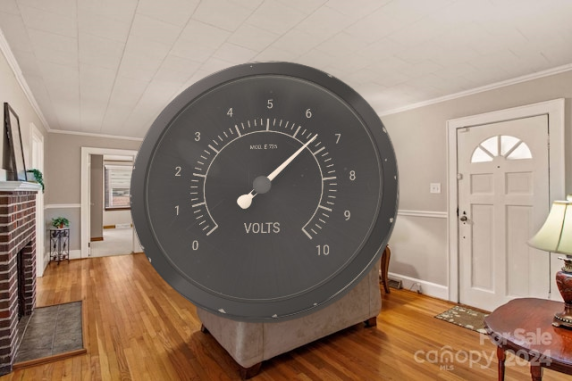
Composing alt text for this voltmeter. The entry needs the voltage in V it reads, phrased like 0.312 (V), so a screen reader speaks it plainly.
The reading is 6.6 (V)
